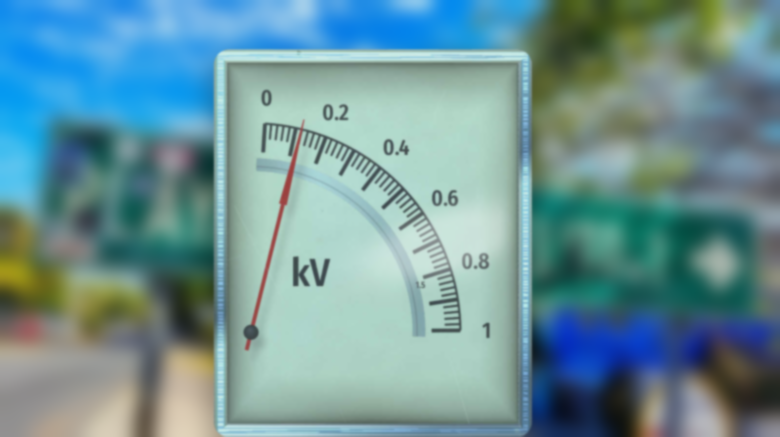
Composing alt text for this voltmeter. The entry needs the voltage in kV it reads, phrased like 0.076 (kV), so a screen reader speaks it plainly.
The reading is 0.12 (kV)
